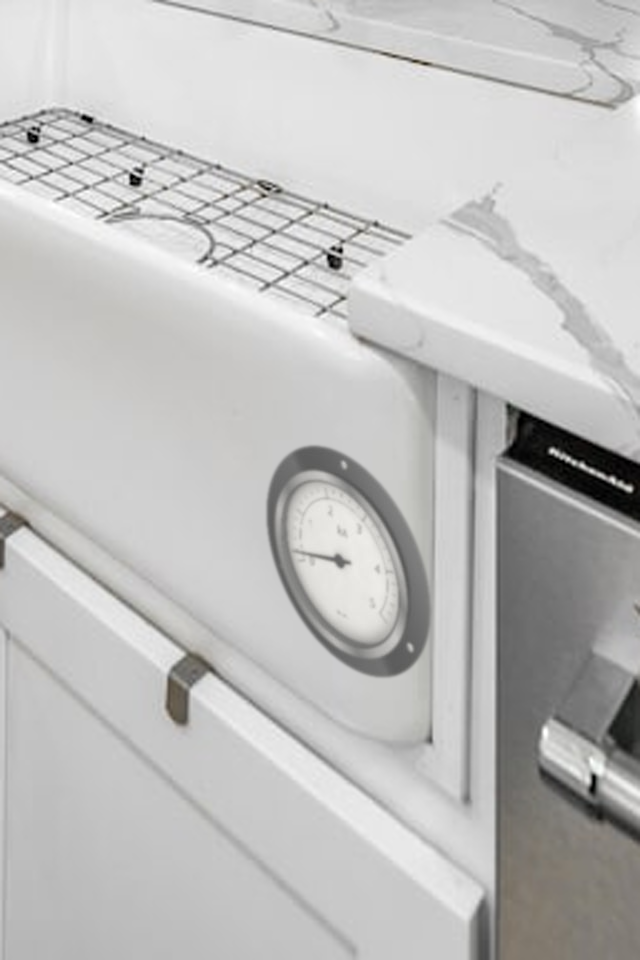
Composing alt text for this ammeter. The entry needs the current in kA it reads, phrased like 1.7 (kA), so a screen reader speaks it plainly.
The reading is 0.2 (kA)
